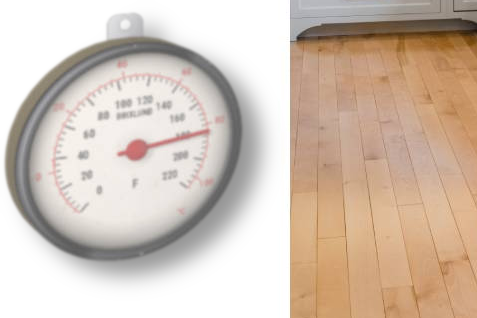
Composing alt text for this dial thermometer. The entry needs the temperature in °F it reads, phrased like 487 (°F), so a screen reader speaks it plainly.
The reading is 180 (°F)
